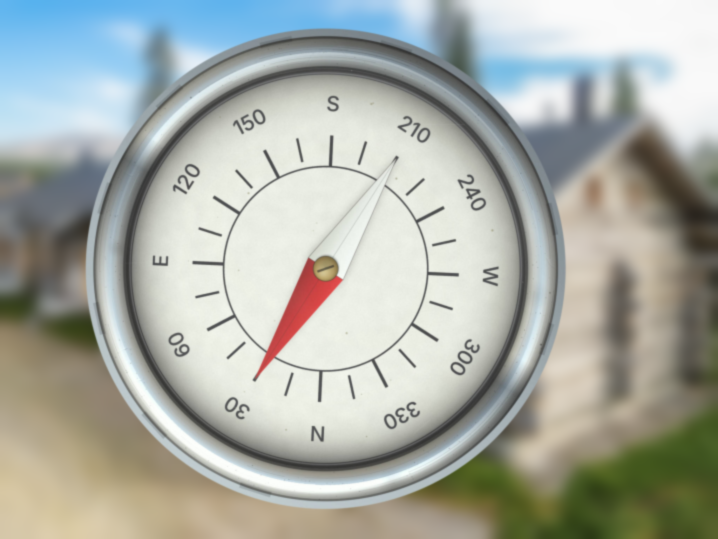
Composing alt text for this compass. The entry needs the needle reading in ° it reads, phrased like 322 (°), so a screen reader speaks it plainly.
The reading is 30 (°)
